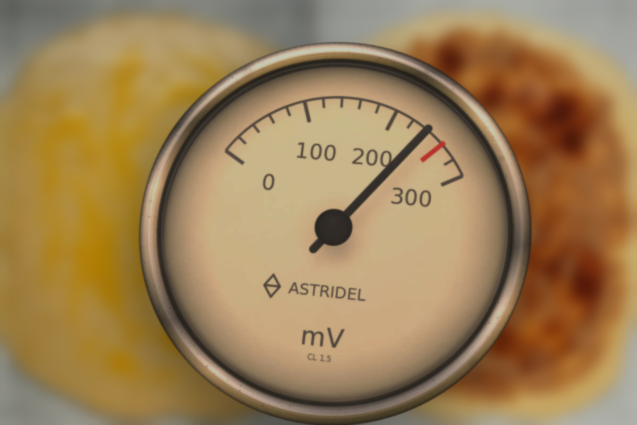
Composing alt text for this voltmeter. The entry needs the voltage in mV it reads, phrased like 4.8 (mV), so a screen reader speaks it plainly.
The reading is 240 (mV)
